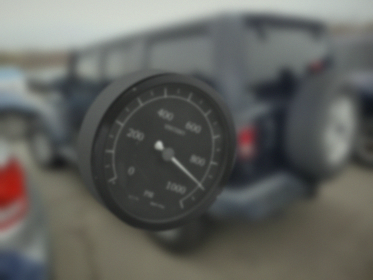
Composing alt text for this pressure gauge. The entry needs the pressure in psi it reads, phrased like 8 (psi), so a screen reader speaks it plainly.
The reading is 900 (psi)
